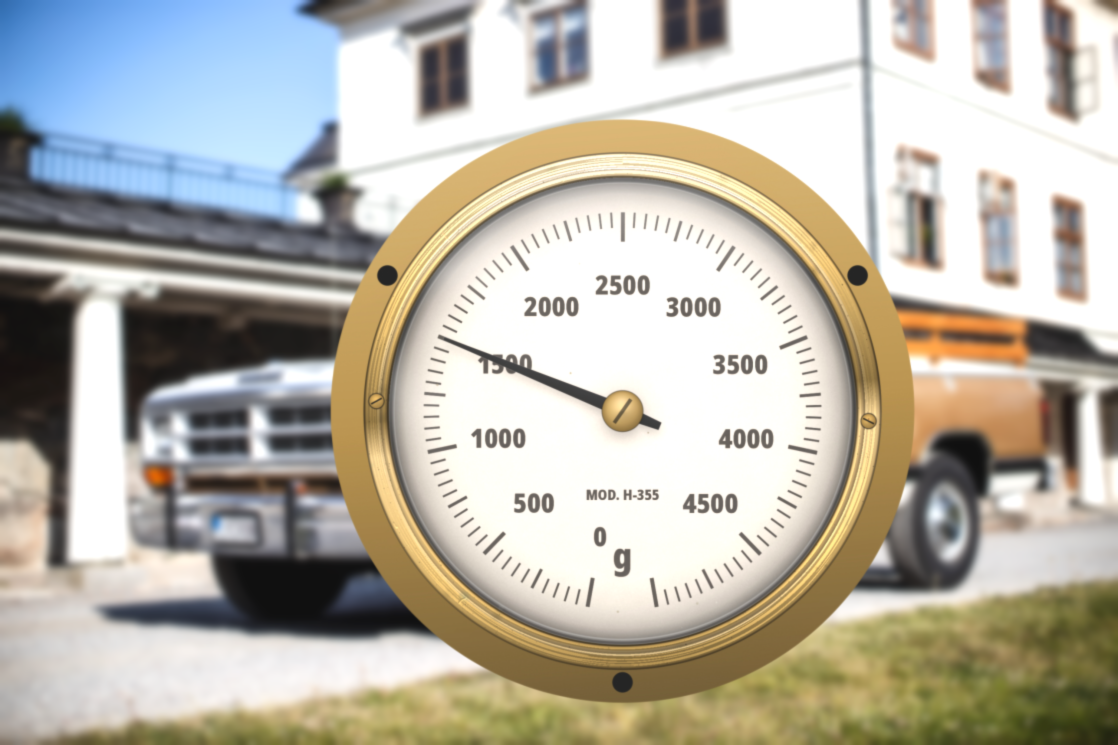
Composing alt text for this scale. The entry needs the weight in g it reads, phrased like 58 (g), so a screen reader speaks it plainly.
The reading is 1500 (g)
